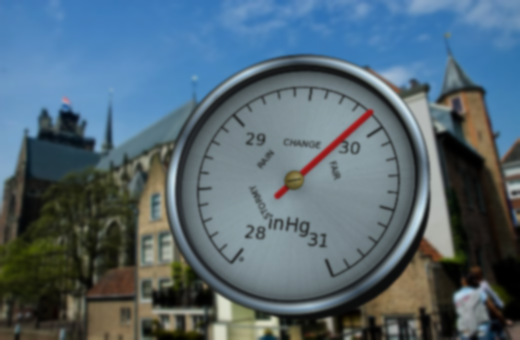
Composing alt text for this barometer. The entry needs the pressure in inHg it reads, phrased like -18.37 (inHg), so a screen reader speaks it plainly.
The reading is 29.9 (inHg)
